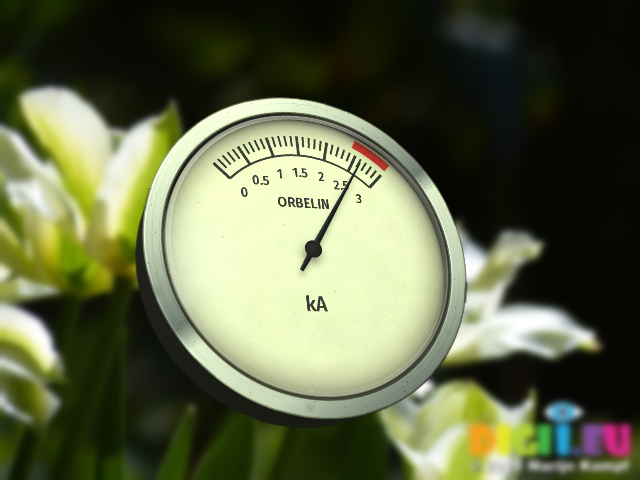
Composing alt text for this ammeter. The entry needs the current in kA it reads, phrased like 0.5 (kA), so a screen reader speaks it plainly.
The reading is 2.6 (kA)
